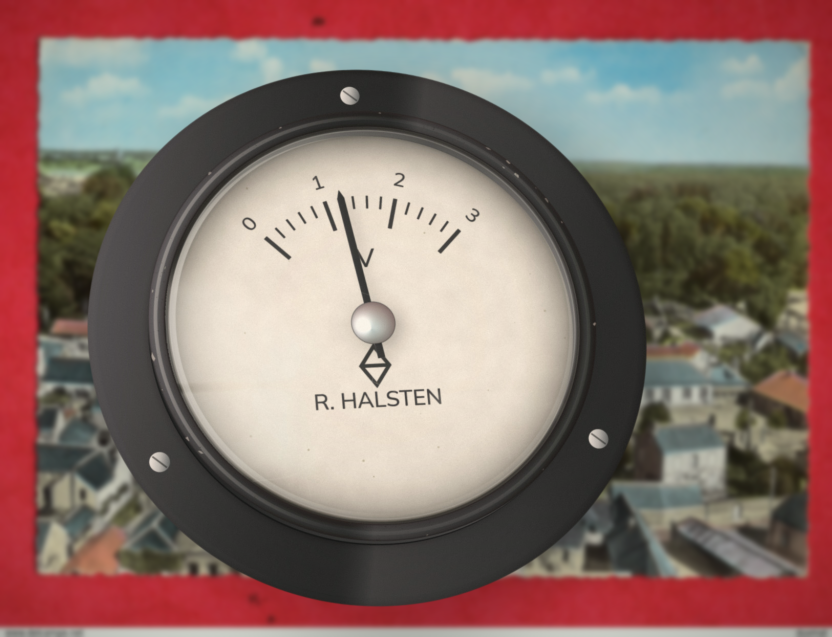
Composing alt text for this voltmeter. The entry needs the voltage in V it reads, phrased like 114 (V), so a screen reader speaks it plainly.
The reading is 1.2 (V)
